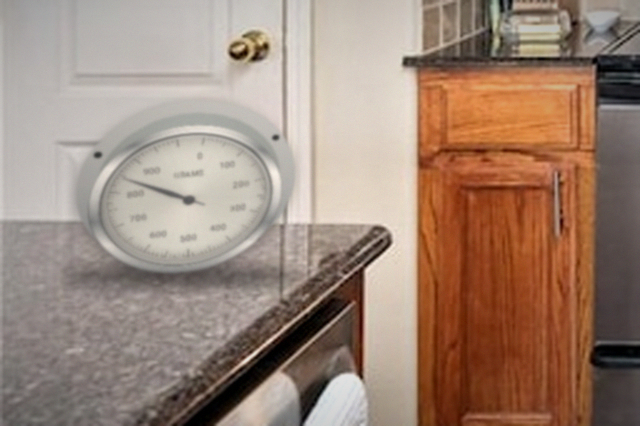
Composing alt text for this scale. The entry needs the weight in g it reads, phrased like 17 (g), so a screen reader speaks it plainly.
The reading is 850 (g)
